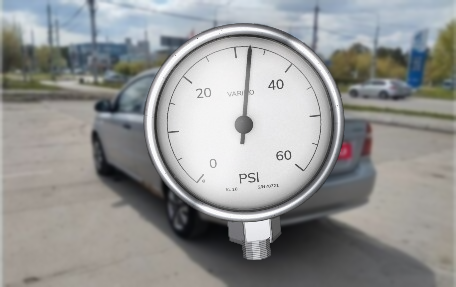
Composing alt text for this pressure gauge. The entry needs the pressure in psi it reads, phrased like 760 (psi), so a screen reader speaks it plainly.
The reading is 32.5 (psi)
